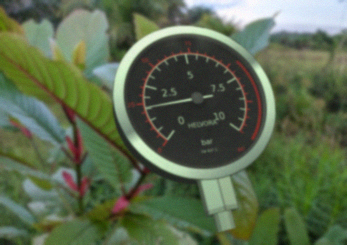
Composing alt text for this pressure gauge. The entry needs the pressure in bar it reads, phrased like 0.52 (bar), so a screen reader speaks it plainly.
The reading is 1.5 (bar)
